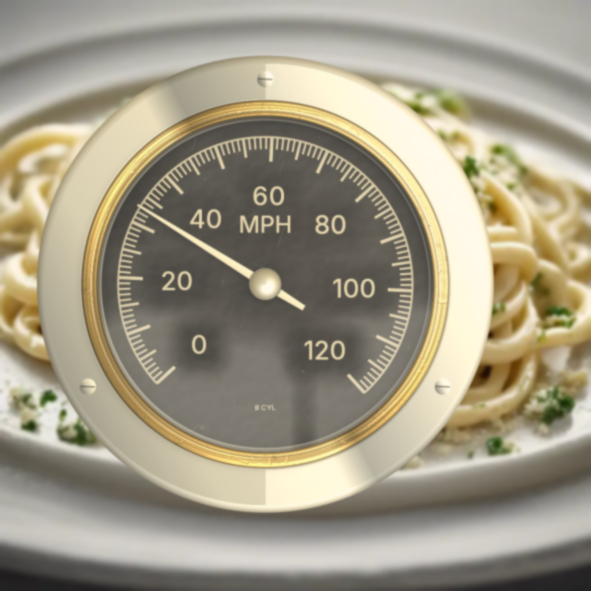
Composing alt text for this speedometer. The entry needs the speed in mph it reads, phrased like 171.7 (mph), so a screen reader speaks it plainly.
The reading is 33 (mph)
